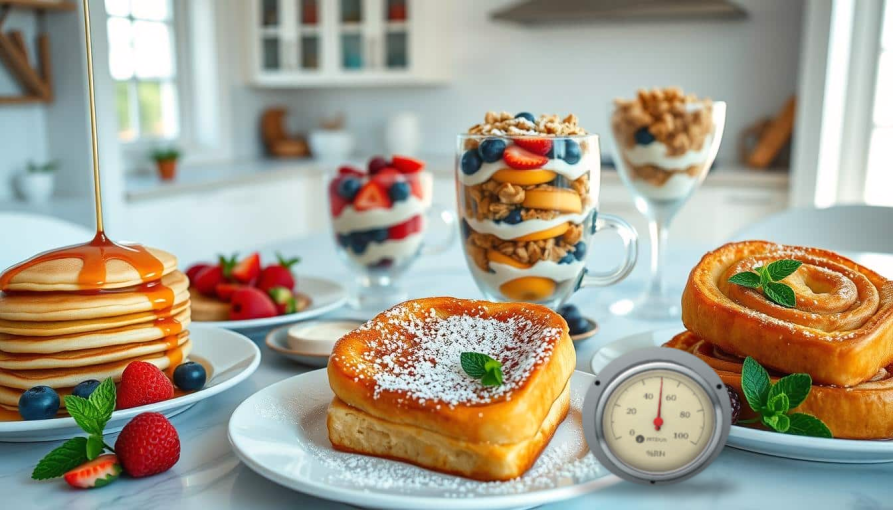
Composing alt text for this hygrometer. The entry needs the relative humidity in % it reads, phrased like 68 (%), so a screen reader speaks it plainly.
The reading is 50 (%)
